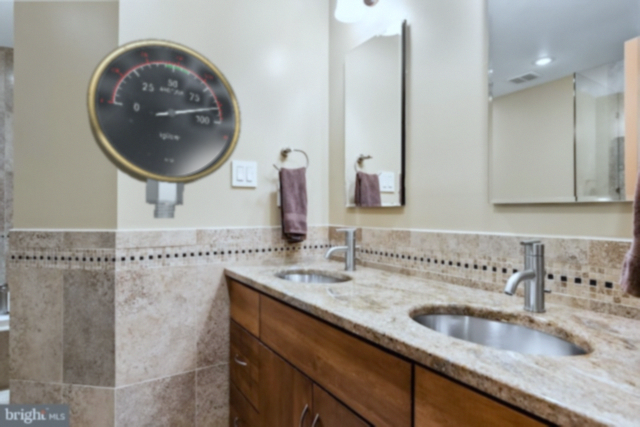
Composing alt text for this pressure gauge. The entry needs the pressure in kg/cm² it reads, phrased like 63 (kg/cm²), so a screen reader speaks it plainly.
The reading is 90 (kg/cm²)
